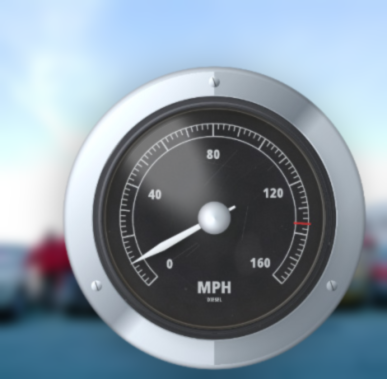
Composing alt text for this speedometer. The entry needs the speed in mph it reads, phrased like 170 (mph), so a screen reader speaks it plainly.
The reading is 10 (mph)
